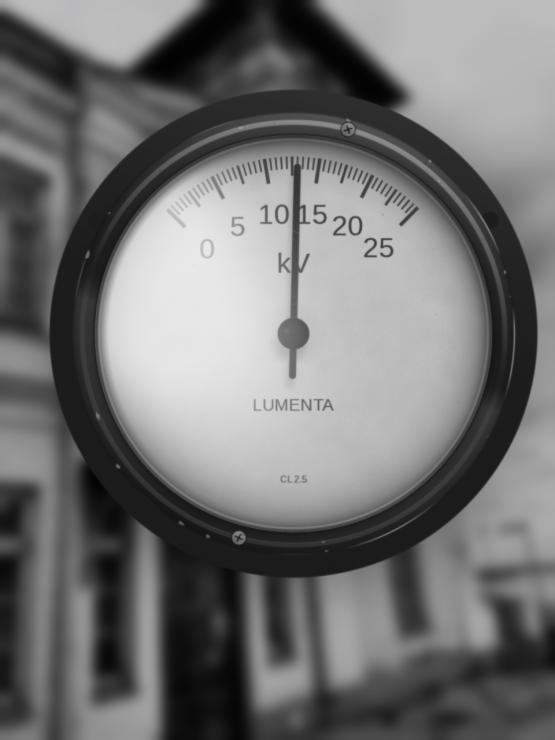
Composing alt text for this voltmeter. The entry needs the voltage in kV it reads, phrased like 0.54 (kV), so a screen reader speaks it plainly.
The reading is 13 (kV)
